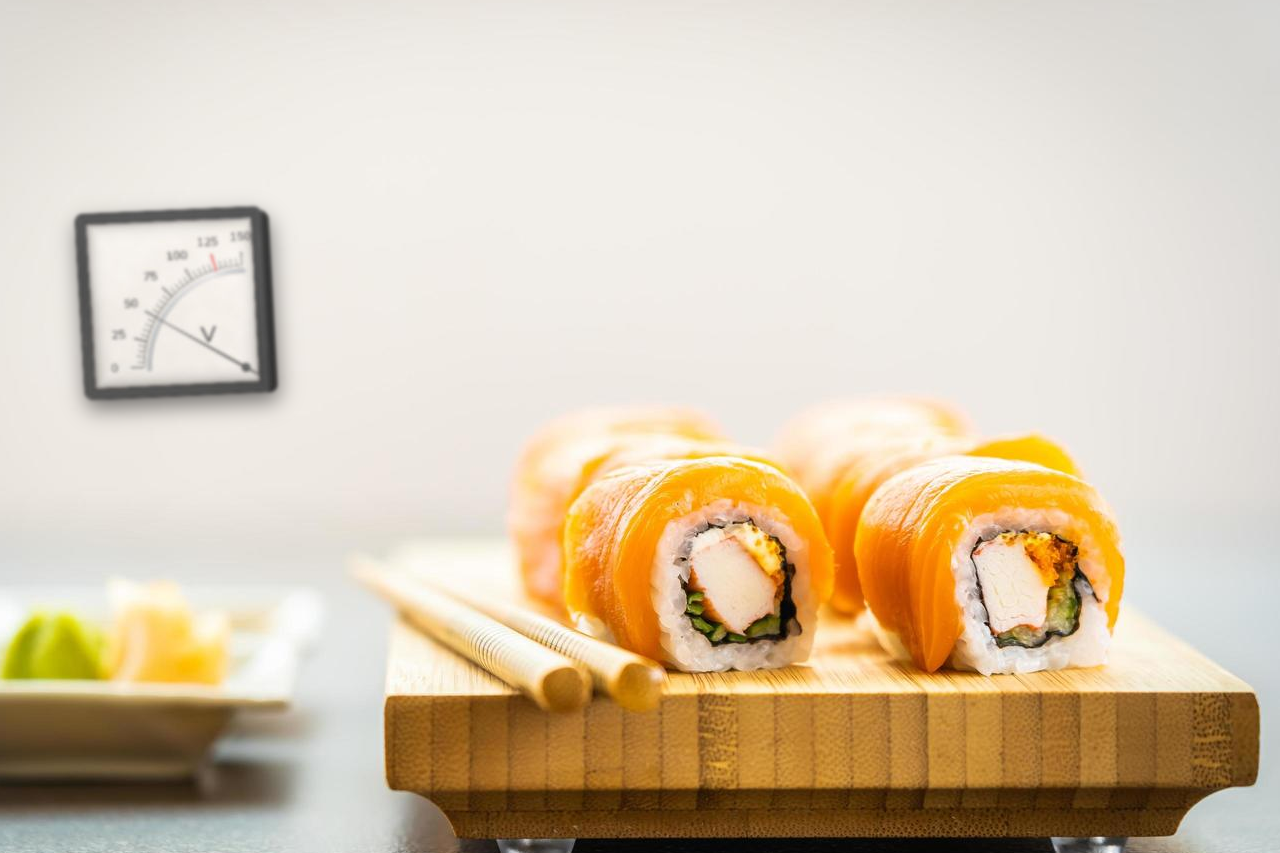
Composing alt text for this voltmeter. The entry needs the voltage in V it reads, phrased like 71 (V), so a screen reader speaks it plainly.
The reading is 50 (V)
